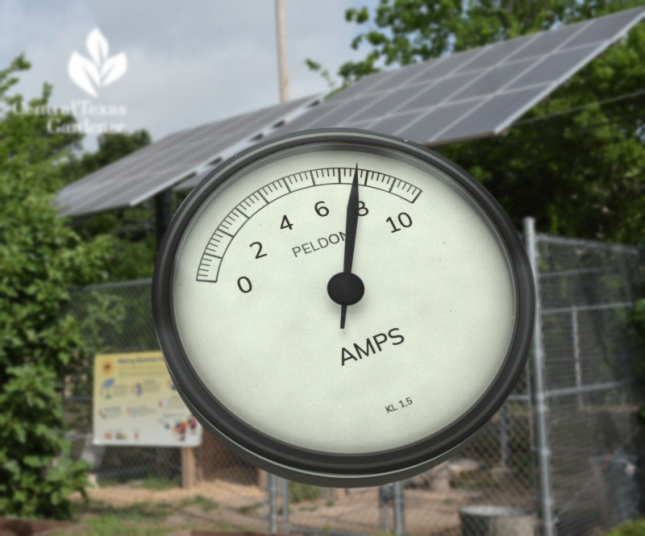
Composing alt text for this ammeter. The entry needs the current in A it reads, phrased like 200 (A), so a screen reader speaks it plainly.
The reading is 7.6 (A)
